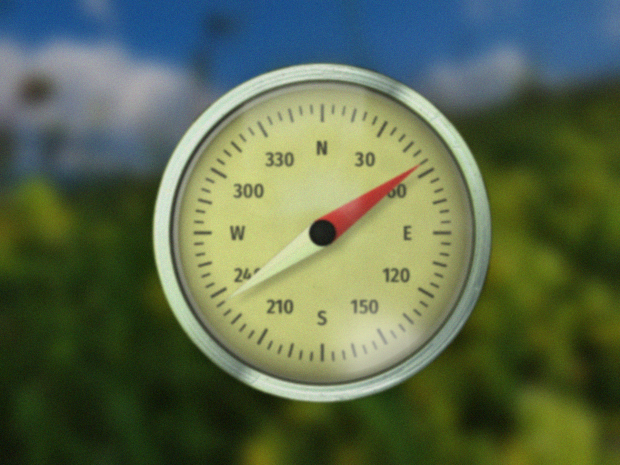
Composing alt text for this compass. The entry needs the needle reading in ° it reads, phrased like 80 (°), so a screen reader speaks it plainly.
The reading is 55 (°)
